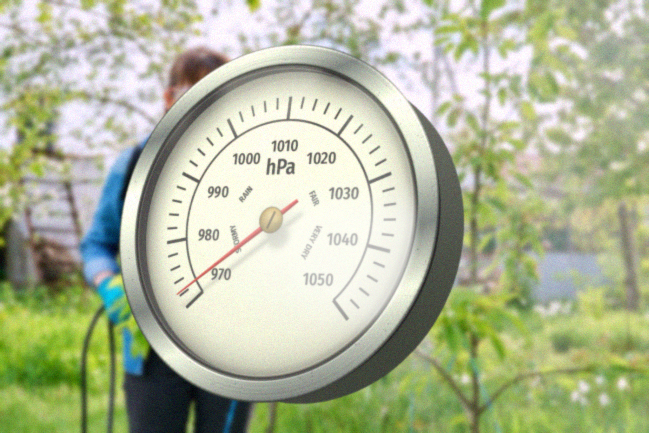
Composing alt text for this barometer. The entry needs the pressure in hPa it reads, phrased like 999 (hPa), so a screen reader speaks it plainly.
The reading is 972 (hPa)
